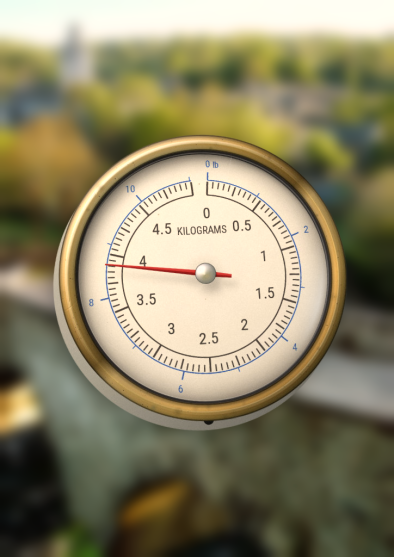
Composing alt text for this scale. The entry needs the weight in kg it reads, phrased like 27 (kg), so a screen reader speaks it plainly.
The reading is 3.9 (kg)
